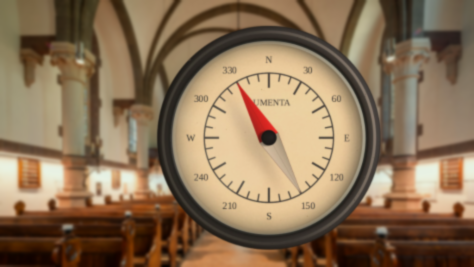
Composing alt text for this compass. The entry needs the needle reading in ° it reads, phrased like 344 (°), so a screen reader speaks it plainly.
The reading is 330 (°)
